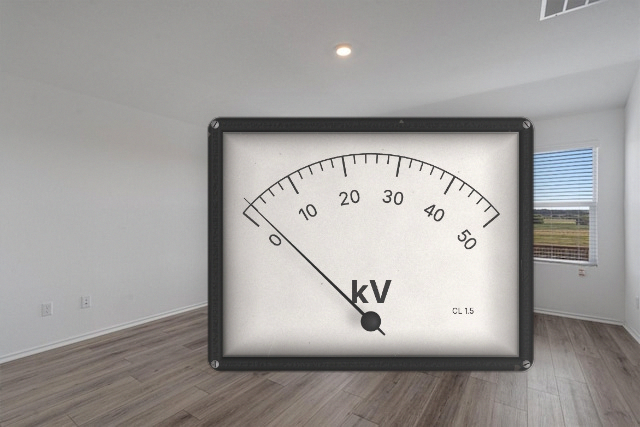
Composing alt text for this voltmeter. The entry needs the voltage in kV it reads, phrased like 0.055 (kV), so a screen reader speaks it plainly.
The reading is 2 (kV)
